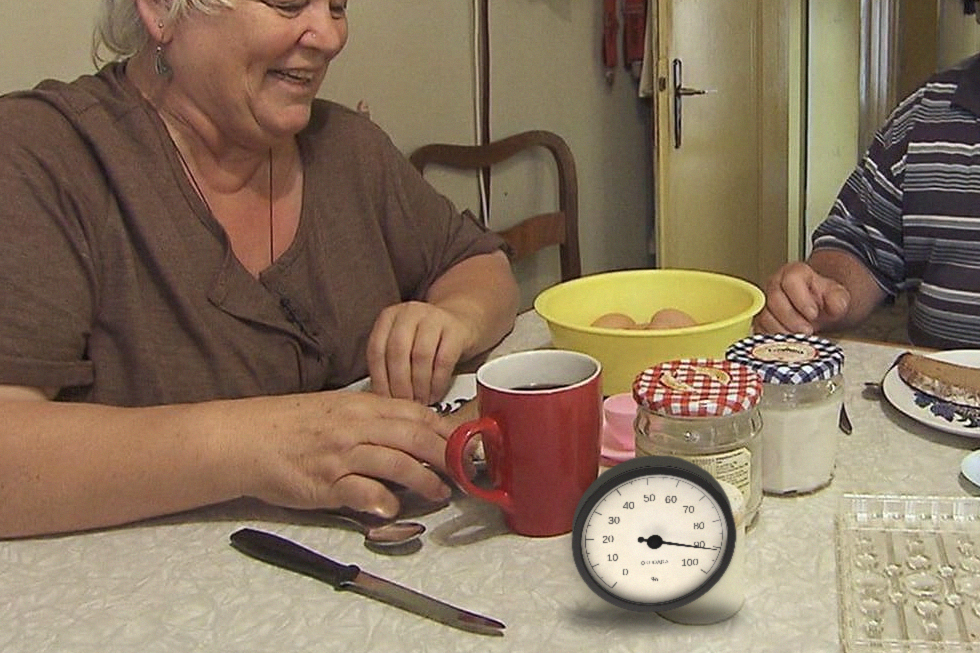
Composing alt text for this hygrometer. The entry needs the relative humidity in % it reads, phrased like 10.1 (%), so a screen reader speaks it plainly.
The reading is 90 (%)
